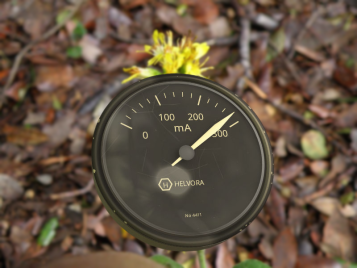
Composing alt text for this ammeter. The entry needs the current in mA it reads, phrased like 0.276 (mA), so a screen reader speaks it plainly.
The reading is 280 (mA)
